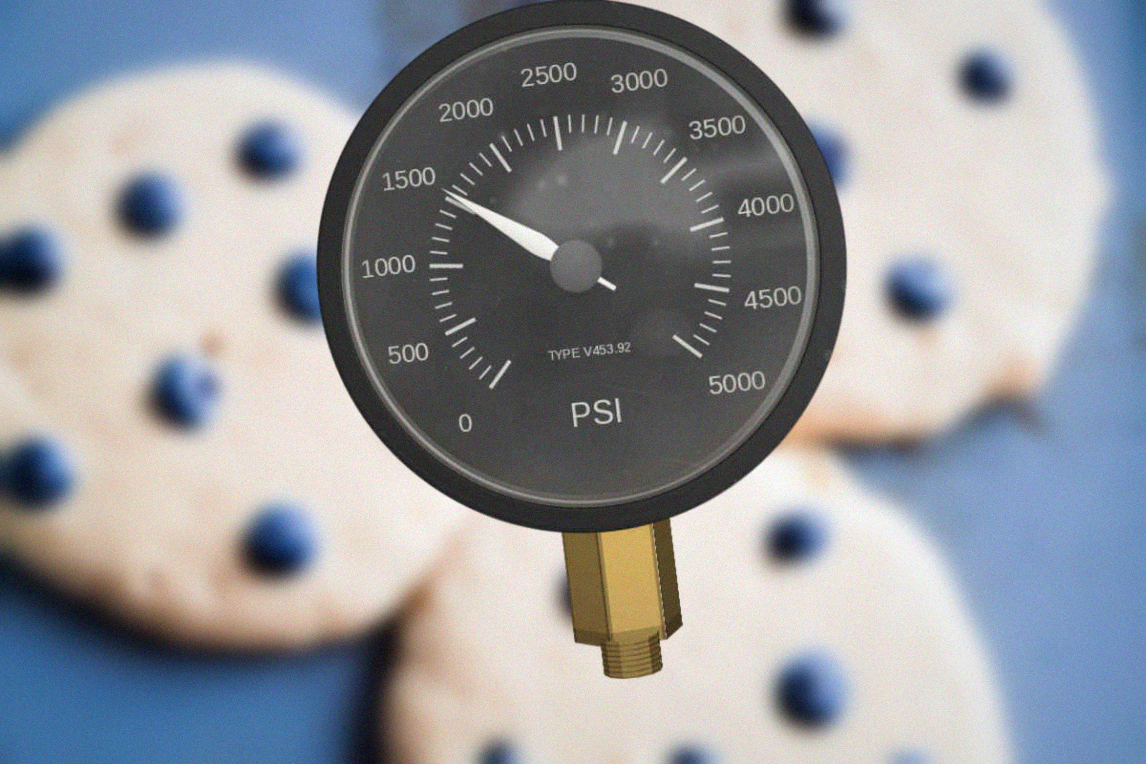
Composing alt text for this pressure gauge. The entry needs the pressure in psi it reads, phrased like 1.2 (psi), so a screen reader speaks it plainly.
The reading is 1550 (psi)
